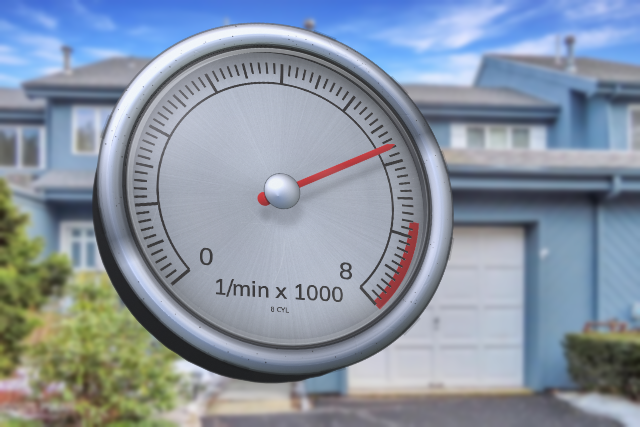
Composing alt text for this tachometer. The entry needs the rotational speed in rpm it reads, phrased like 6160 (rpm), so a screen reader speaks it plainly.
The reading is 5800 (rpm)
